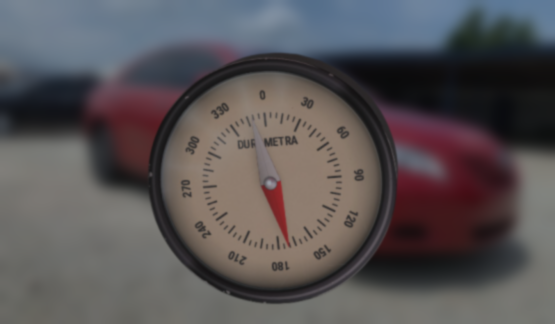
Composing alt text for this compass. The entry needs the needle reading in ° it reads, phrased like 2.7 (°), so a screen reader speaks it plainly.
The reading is 170 (°)
